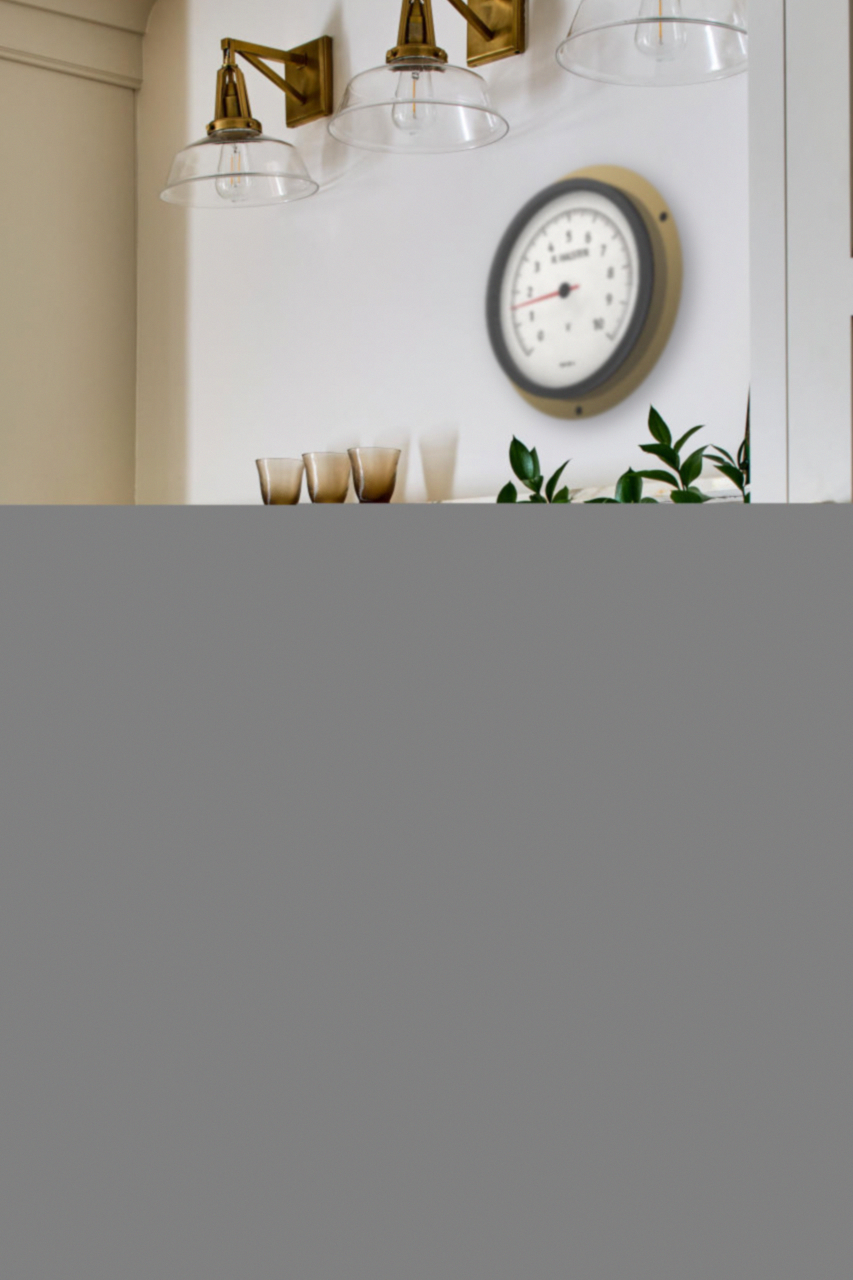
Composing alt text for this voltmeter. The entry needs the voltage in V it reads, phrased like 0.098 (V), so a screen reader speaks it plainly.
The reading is 1.5 (V)
